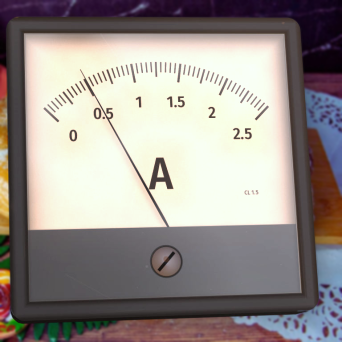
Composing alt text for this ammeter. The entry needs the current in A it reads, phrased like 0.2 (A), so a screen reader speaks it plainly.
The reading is 0.5 (A)
